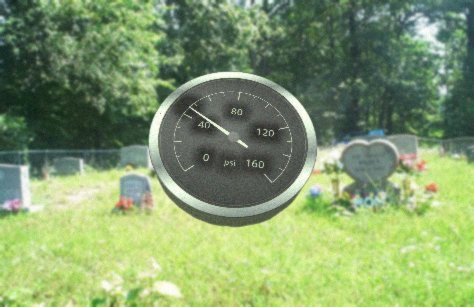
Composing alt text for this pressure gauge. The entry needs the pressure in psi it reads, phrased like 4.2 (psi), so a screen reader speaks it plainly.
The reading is 45 (psi)
